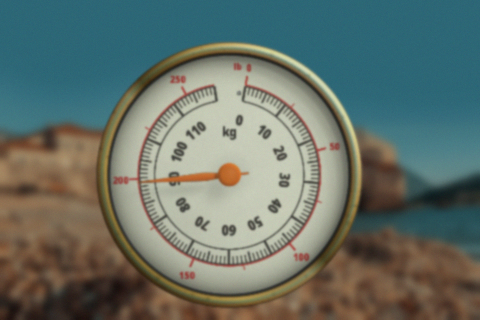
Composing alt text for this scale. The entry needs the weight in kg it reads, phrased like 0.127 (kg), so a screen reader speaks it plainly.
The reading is 90 (kg)
